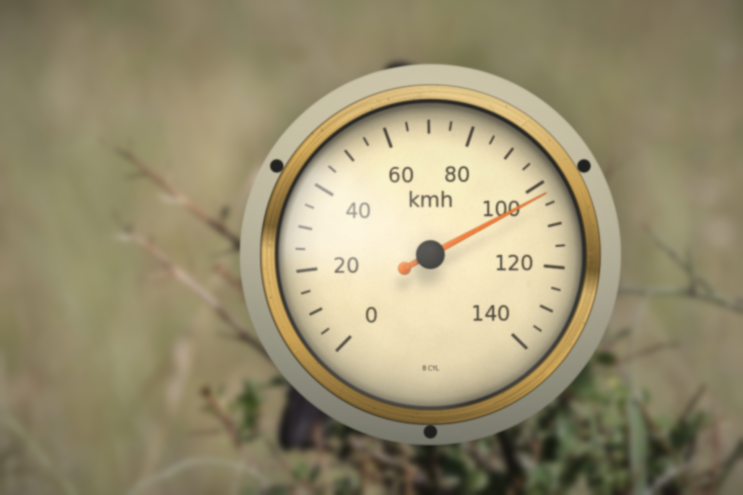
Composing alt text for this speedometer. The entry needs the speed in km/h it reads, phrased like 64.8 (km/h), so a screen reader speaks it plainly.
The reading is 102.5 (km/h)
